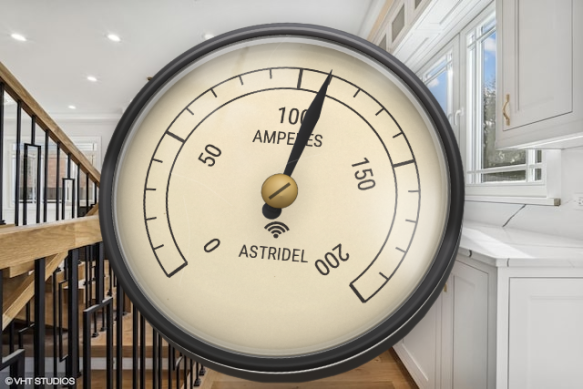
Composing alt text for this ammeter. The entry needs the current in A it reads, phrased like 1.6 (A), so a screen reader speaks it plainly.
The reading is 110 (A)
